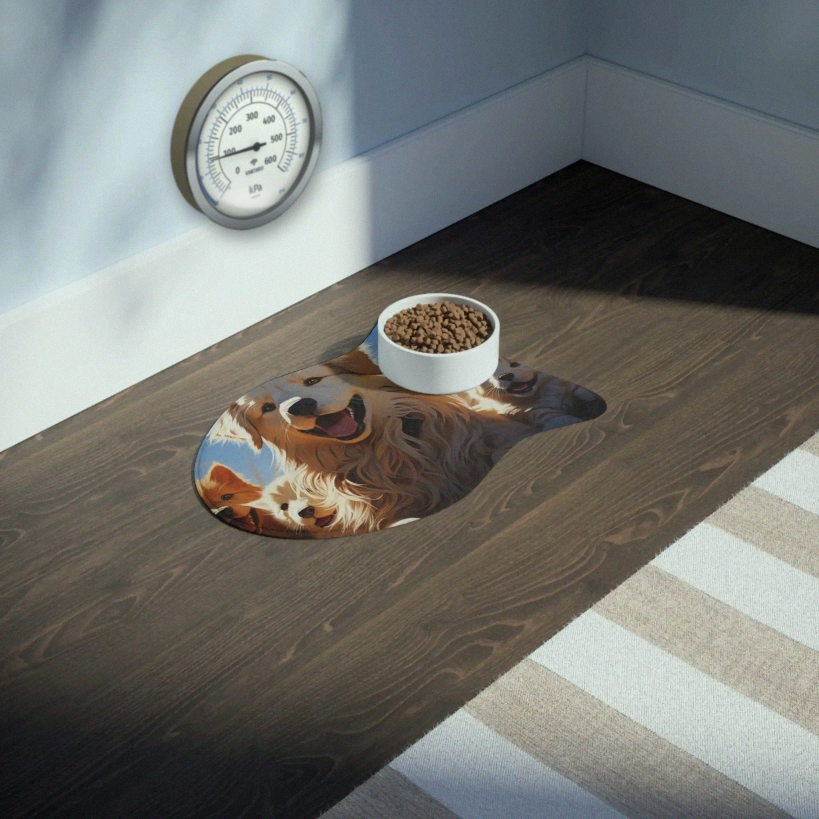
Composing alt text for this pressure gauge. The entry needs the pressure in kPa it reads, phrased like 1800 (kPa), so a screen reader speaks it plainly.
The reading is 100 (kPa)
